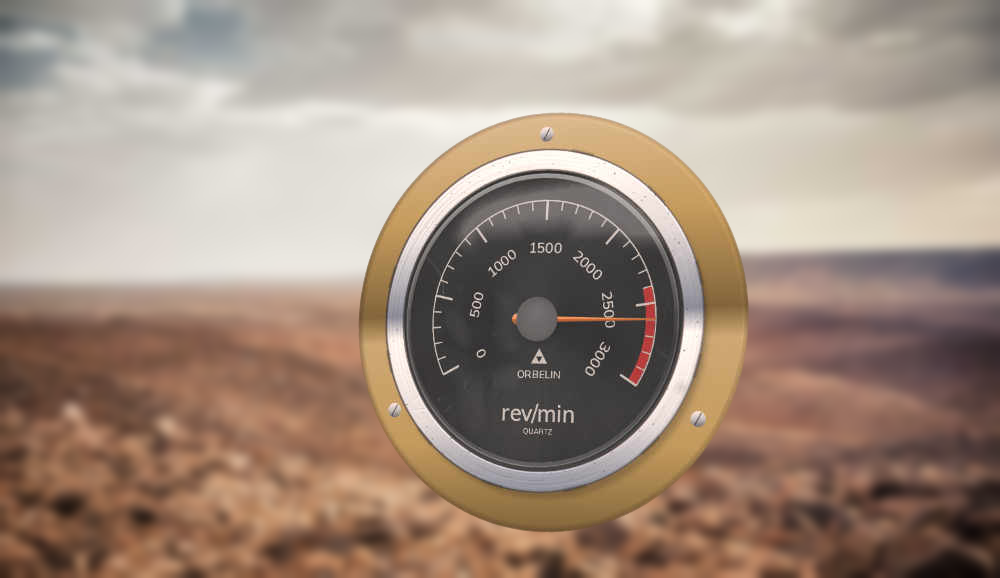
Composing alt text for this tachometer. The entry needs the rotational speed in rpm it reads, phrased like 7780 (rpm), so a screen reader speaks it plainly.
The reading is 2600 (rpm)
